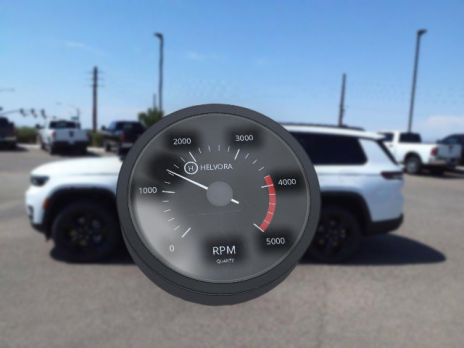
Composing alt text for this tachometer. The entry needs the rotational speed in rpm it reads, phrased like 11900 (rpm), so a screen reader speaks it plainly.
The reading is 1400 (rpm)
